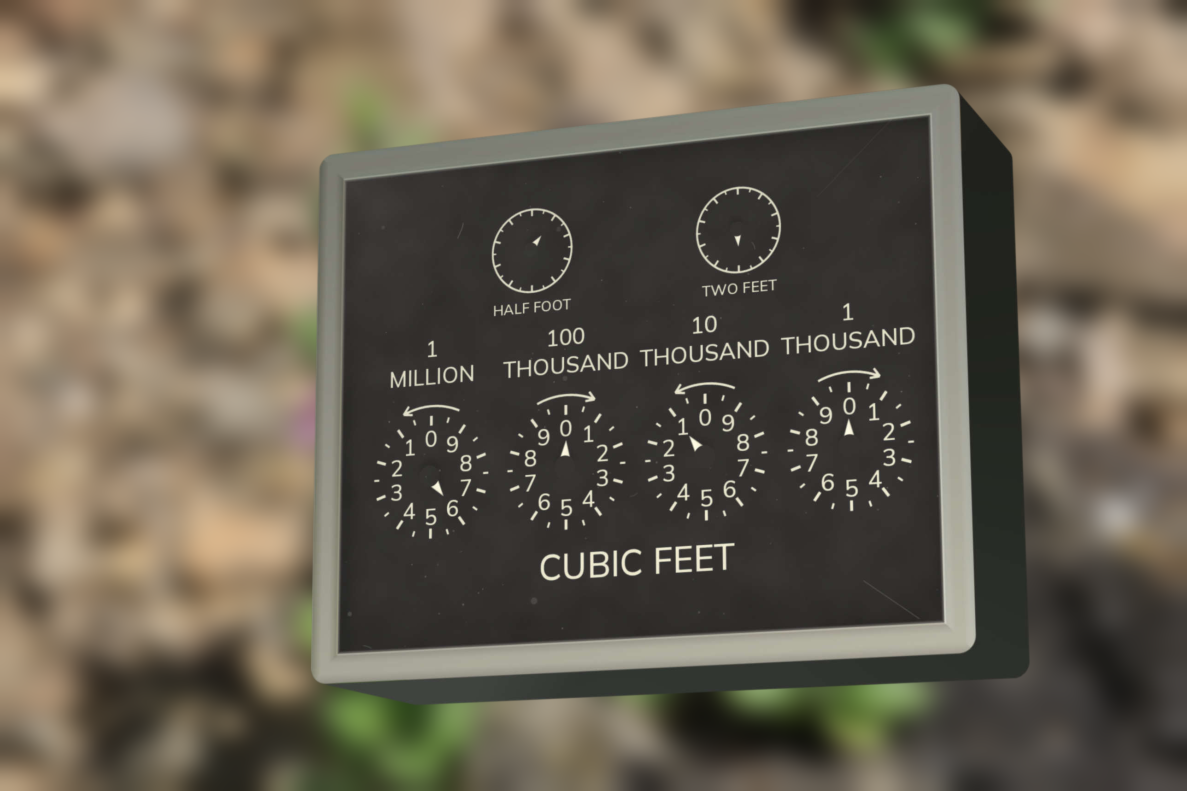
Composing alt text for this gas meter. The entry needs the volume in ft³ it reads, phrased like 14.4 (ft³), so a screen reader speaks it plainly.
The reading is 601000 (ft³)
